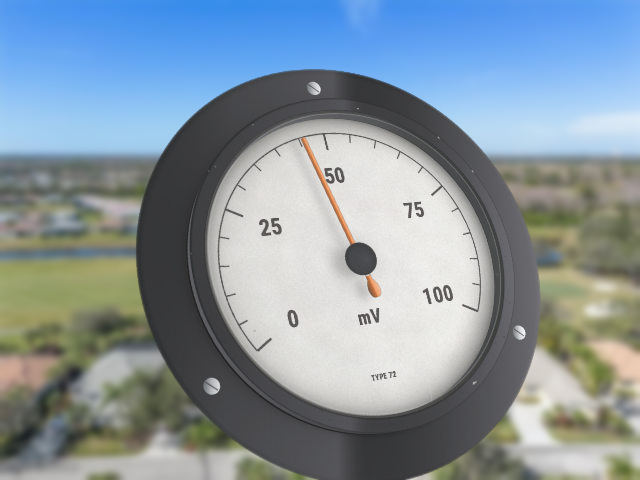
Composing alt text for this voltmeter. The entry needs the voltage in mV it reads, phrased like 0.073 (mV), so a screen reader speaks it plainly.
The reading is 45 (mV)
